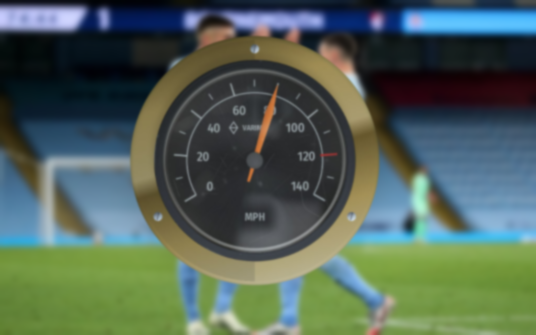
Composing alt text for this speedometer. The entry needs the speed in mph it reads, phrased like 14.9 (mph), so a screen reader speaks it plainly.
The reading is 80 (mph)
